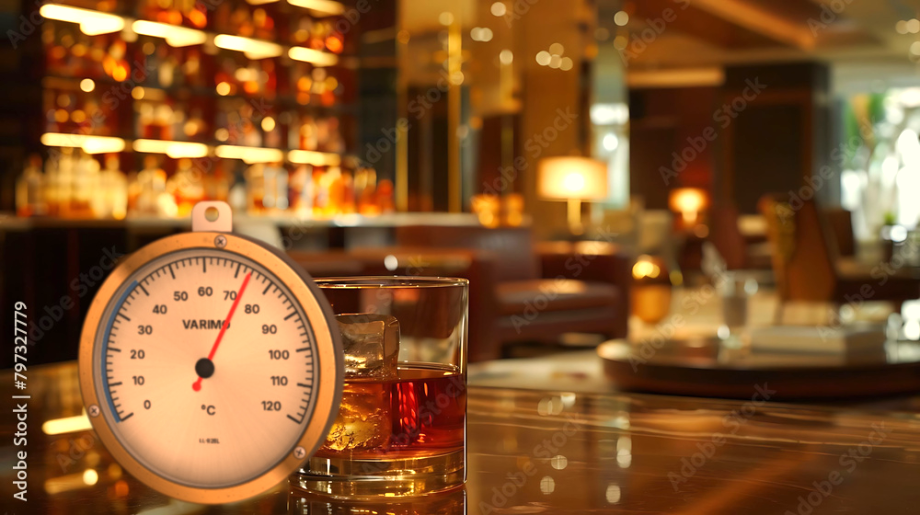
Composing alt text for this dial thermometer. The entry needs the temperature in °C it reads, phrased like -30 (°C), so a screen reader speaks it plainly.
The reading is 74 (°C)
